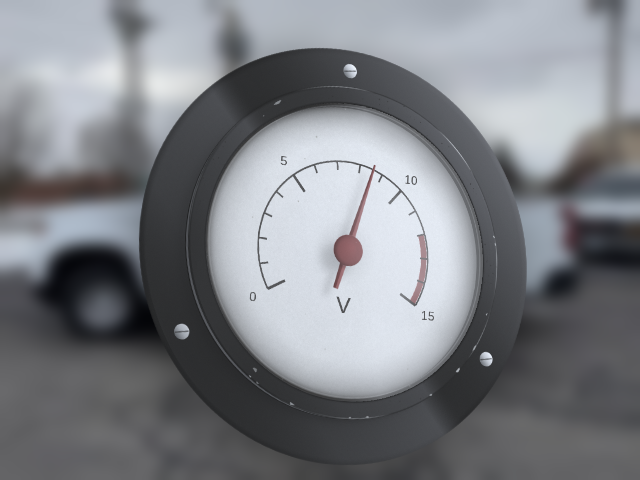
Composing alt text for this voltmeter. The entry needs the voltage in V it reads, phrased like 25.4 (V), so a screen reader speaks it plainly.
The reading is 8.5 (V)
